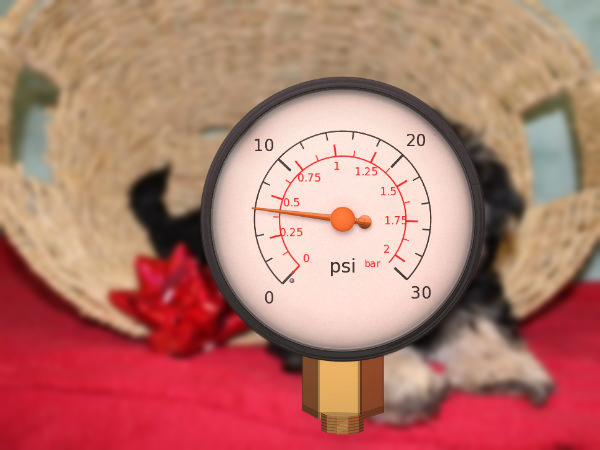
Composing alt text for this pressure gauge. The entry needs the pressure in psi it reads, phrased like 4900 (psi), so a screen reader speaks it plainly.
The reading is 6 (psi)
